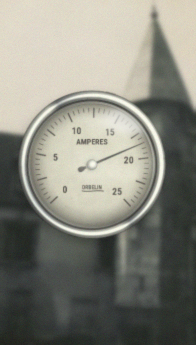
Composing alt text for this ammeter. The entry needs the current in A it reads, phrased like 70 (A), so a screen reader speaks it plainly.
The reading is 18.5 (A)
